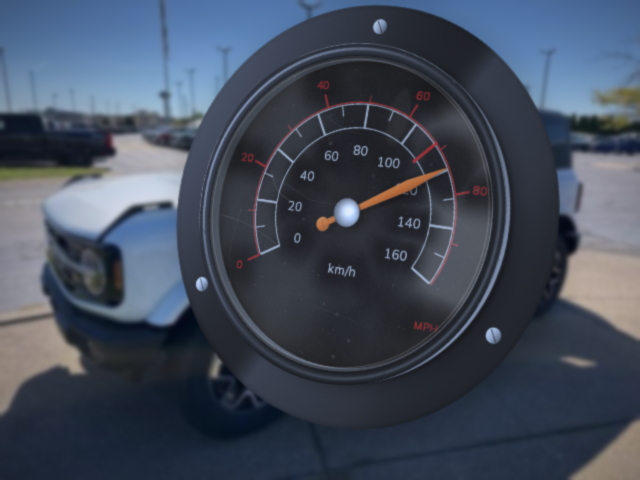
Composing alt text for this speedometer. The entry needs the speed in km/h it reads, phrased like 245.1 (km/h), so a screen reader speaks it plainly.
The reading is 120 (km/h)
